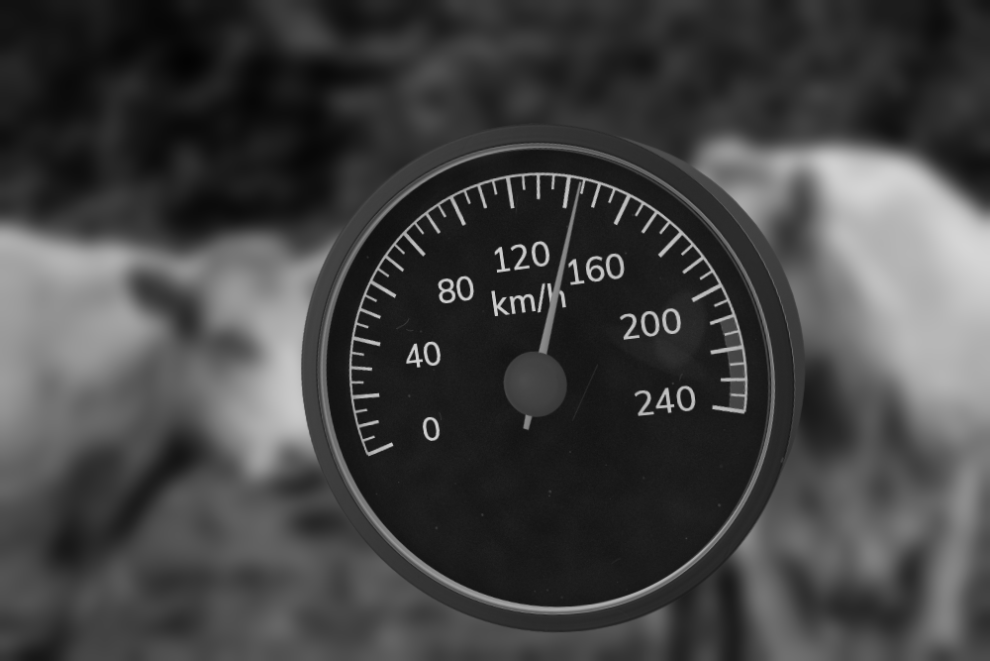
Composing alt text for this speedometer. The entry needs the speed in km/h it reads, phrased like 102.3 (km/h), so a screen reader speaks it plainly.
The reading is 145 (km/h)
